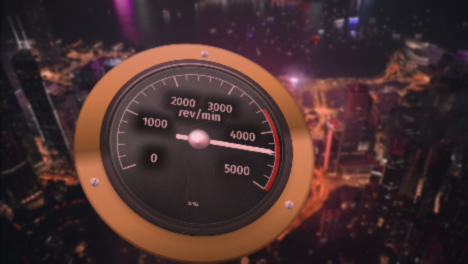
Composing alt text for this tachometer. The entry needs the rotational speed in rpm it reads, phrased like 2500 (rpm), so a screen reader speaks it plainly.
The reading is 4400 (rpm)
